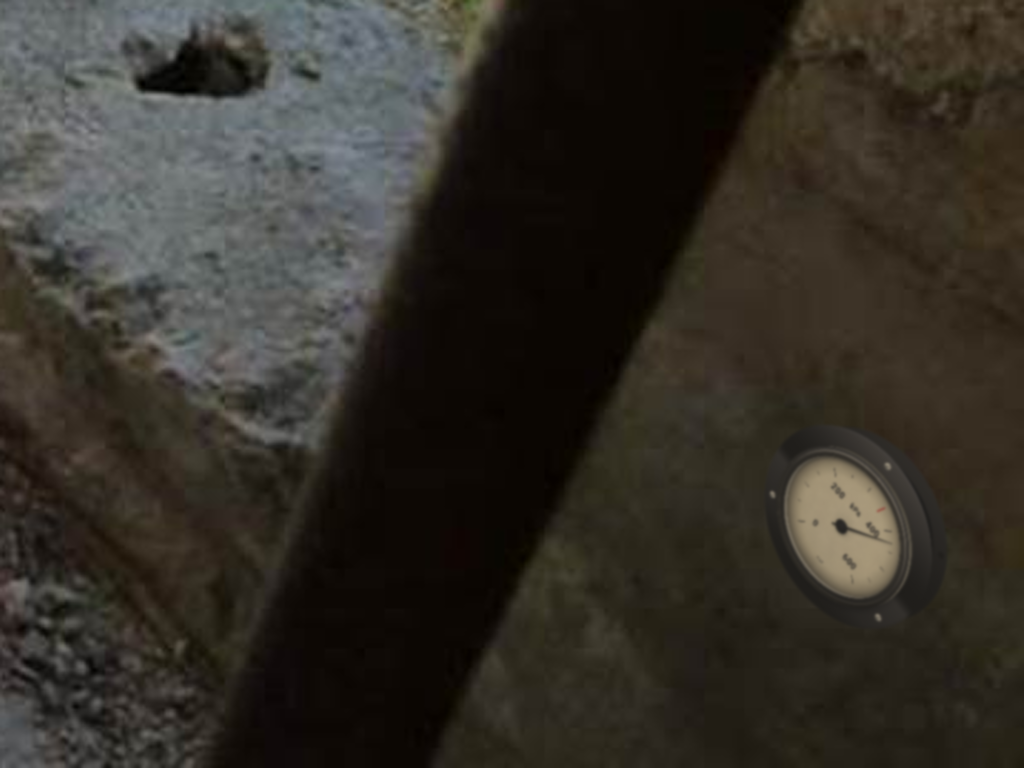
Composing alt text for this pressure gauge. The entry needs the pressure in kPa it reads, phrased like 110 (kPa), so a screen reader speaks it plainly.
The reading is 425 (kPa)
